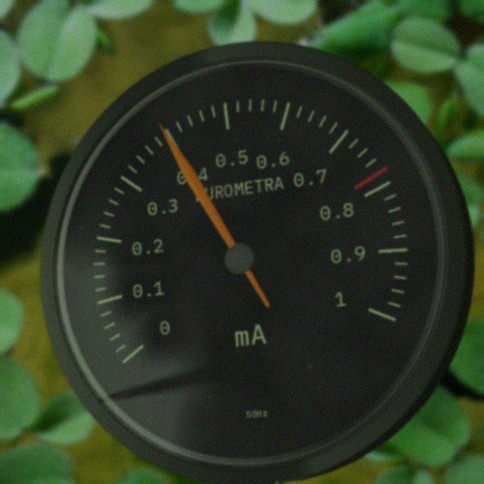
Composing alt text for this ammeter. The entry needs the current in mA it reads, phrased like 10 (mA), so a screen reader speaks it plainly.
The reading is 0.4 (mA)
